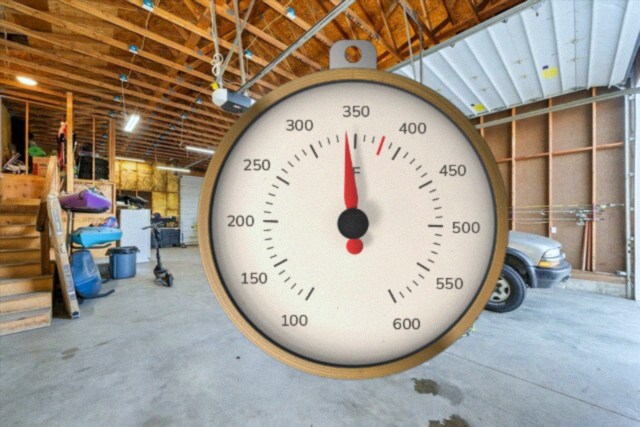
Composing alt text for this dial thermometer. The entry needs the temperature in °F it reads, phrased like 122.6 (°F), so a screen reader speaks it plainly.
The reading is 340 (°F)
